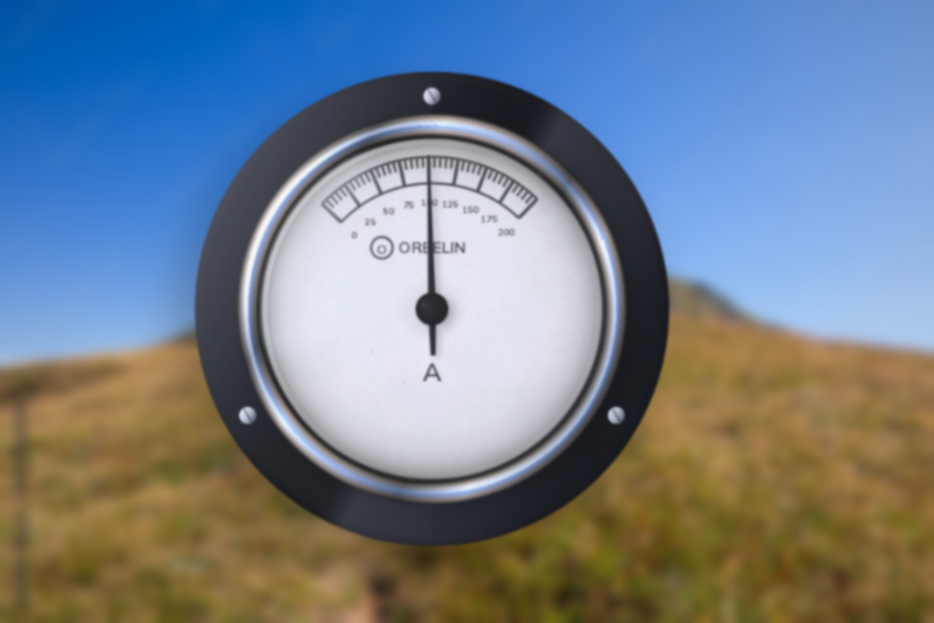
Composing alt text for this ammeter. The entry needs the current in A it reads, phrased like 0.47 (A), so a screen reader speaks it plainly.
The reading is 100 (A)
